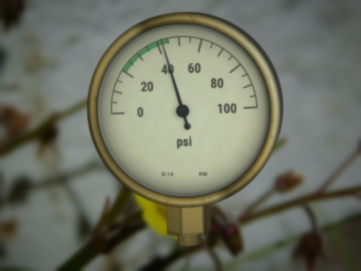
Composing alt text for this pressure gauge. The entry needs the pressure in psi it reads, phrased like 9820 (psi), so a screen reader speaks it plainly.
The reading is 42.5 (psi)
